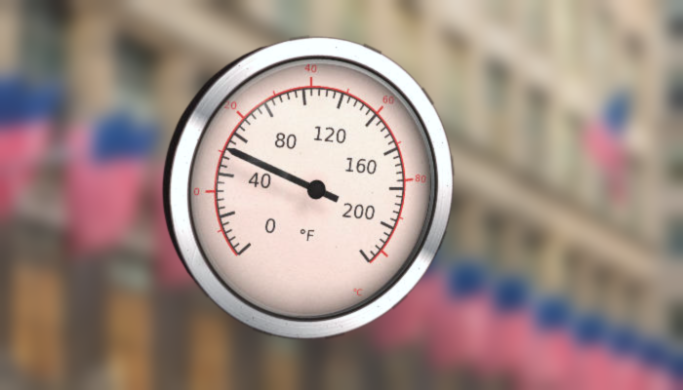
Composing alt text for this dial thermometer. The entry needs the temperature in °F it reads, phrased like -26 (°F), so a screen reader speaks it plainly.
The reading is 52 (°F)
